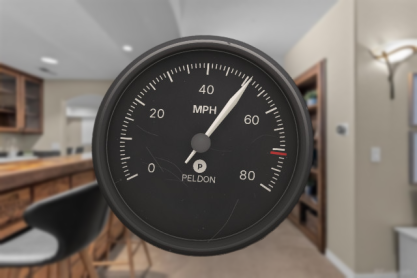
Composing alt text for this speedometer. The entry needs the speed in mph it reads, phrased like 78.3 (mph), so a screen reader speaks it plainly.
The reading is 51 (mph)
